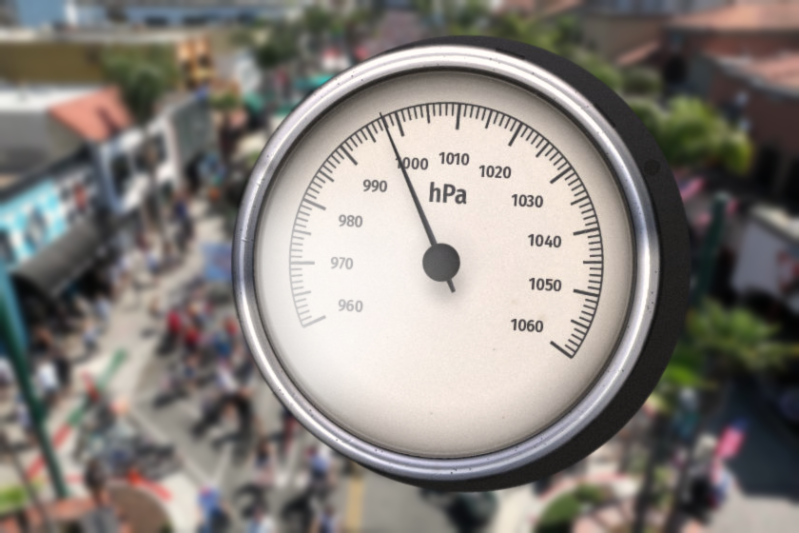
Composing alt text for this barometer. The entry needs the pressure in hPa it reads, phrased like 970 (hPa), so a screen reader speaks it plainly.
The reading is 998 (hPa)
